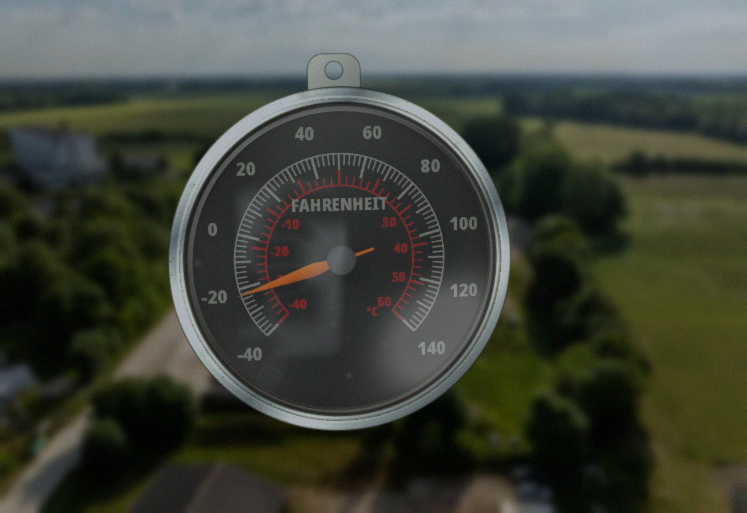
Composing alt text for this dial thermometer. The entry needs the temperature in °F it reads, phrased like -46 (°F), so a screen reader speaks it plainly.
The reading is -22 (°F)
